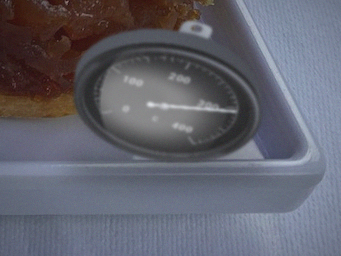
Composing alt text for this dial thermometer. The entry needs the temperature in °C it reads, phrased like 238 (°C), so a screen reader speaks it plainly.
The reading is 300 (°C)
